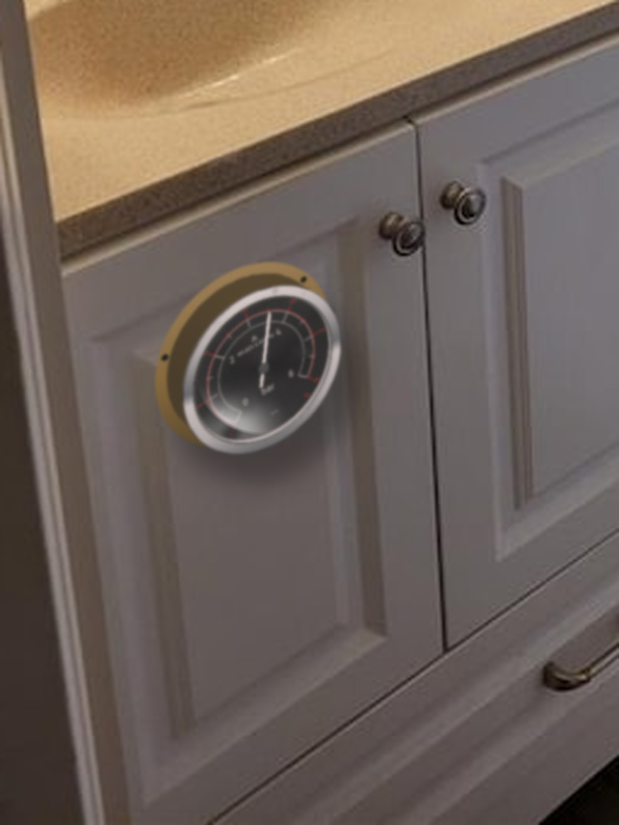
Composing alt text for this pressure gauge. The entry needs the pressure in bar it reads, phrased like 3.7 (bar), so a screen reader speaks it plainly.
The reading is 3.5 (bar)
